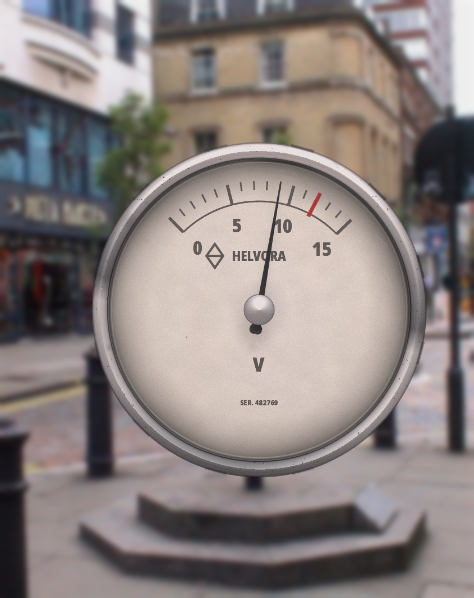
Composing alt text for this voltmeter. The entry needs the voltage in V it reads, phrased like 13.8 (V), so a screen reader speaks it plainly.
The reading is 9 (V)
